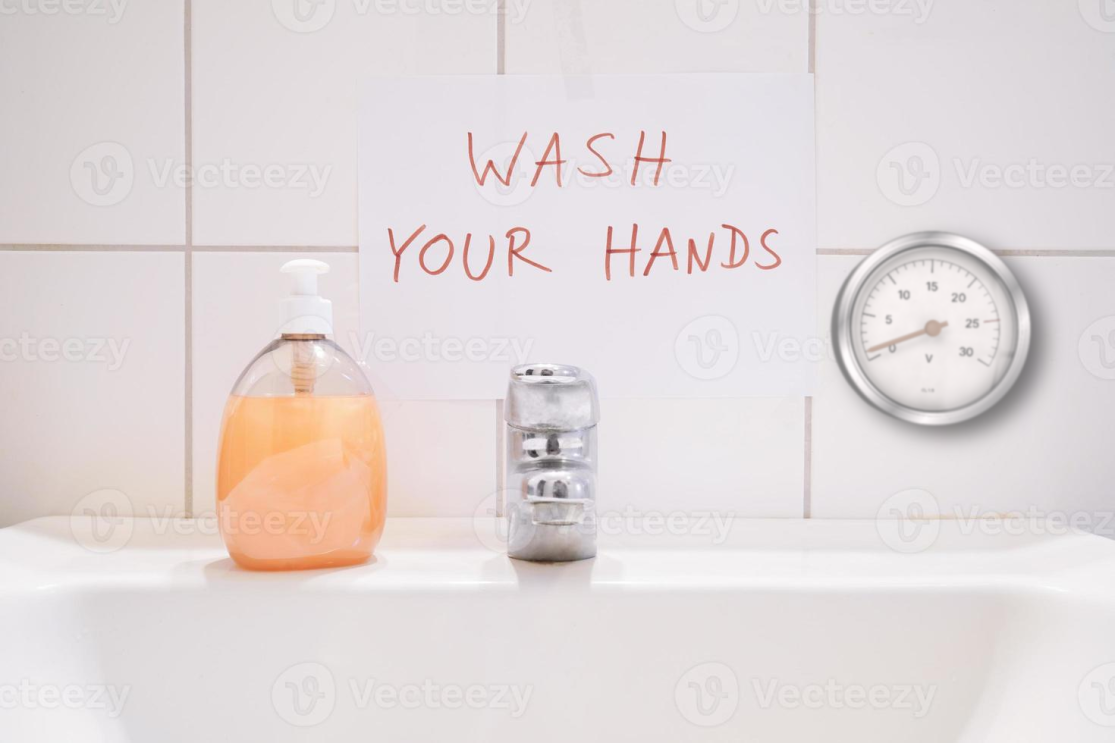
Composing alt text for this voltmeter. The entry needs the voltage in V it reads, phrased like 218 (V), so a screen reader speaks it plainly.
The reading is 1 (V)
